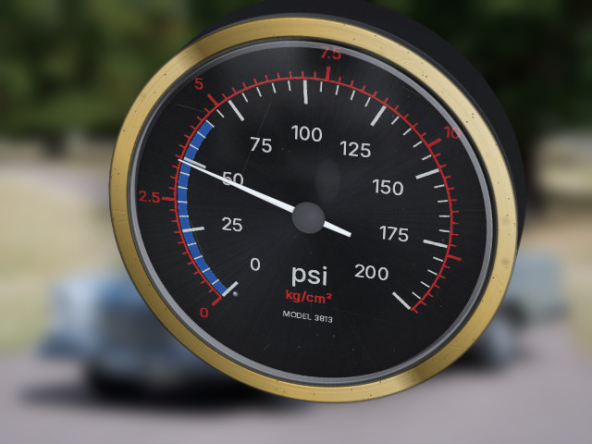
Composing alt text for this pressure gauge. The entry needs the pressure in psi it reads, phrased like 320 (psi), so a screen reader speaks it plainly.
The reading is 50 (psi)
